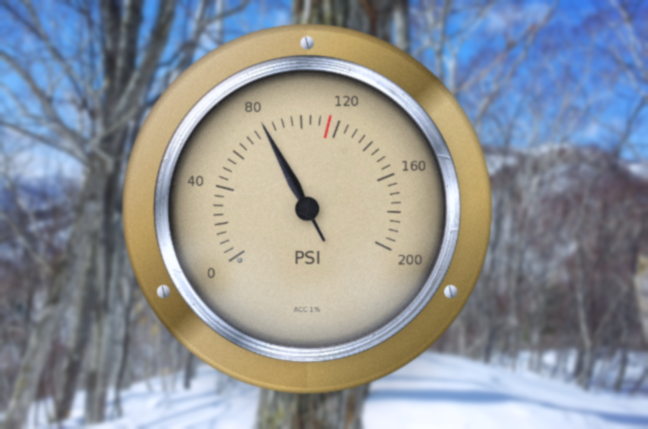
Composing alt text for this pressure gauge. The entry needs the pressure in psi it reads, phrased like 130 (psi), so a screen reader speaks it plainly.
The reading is 80 (psi)
